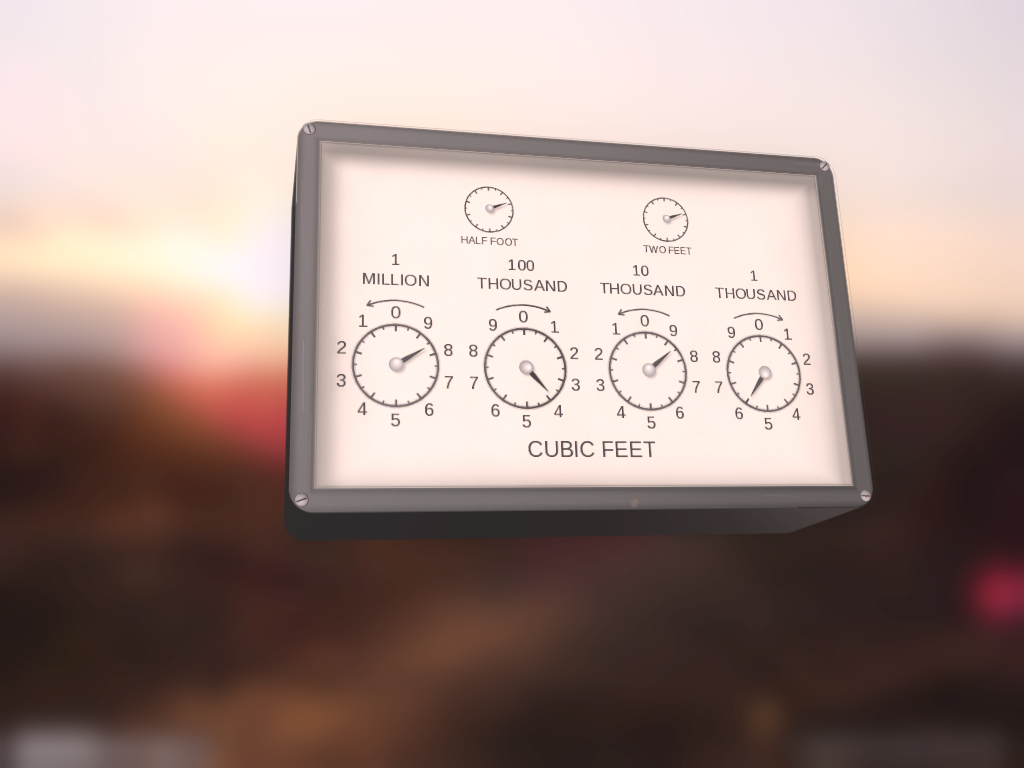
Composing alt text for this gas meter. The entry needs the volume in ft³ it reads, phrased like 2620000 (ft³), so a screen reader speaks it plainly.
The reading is 838600 (ft³)
